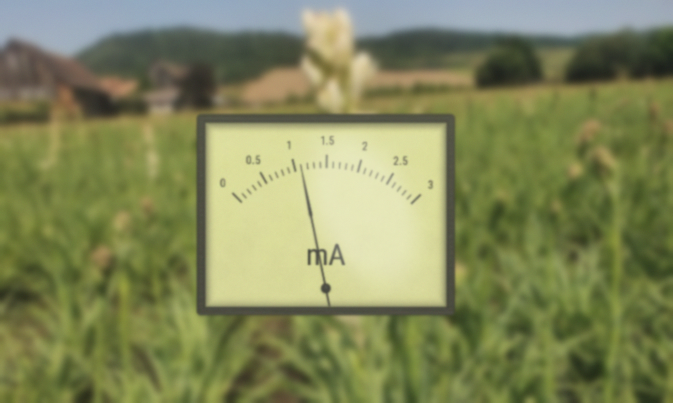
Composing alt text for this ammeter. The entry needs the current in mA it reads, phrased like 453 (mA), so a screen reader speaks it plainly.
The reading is 1.1 (mA)
